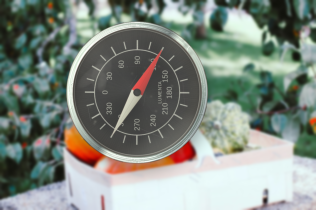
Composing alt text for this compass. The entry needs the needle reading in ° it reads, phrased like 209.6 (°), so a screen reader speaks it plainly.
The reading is 120 (°)
